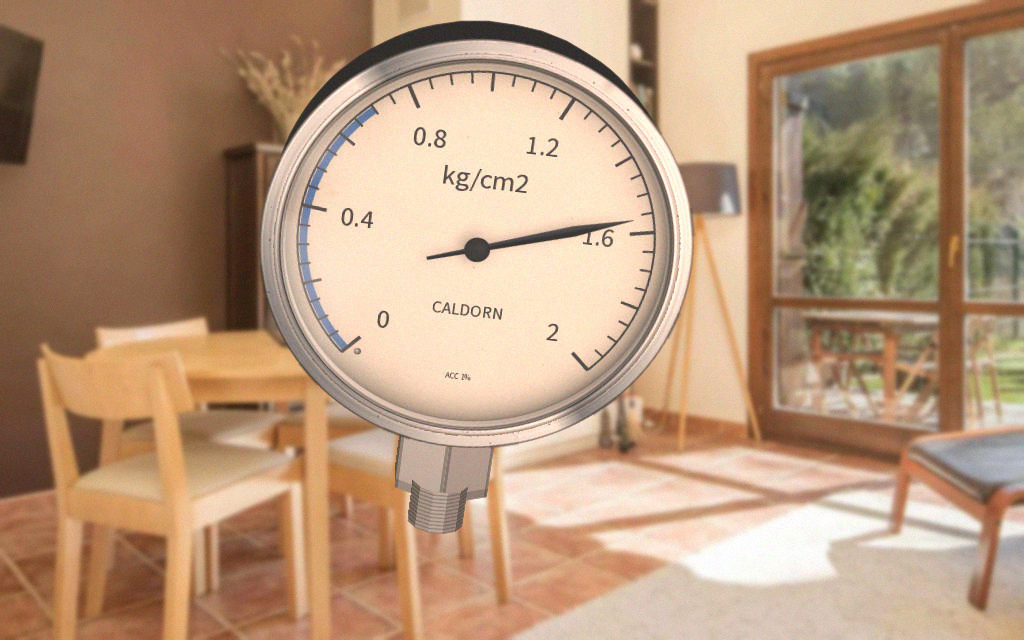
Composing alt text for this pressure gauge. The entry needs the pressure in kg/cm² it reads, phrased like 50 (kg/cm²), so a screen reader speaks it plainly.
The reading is 1.55 (kg/cm²)
